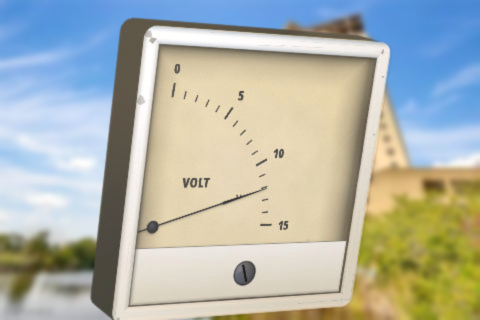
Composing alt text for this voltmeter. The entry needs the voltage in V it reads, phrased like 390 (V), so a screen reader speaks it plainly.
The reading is 12 (V)
